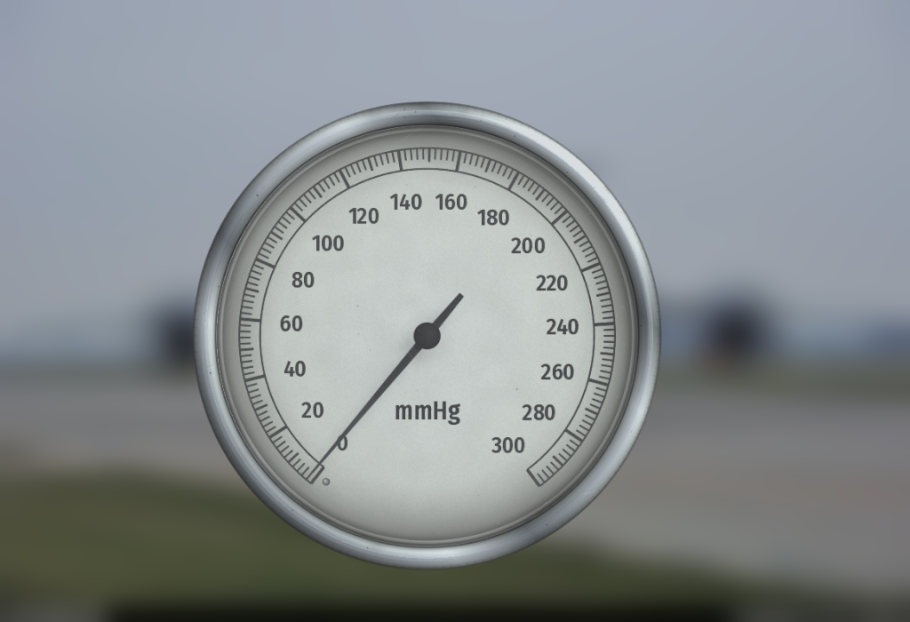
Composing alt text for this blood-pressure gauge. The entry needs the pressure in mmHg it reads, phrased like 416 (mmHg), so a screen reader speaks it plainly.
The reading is 2 (mmHg)
